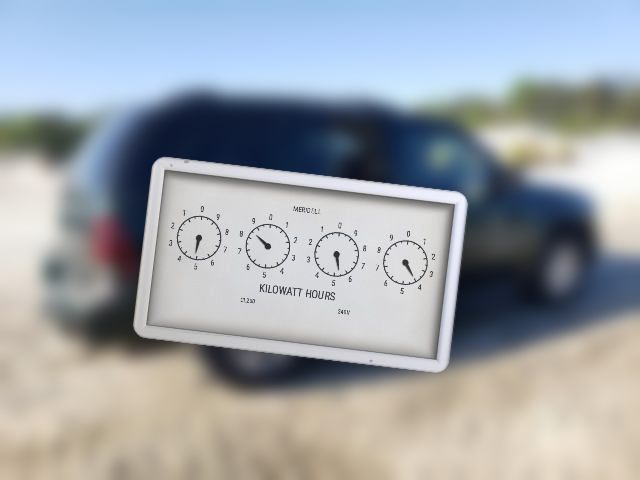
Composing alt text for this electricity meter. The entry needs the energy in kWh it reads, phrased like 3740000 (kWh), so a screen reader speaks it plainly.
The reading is 4854 (kWh)
